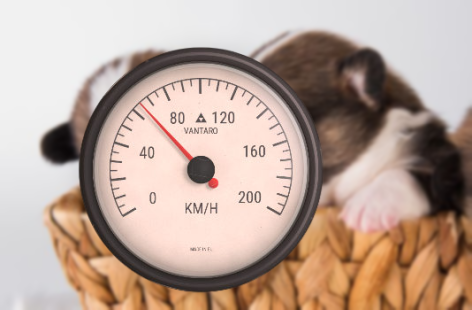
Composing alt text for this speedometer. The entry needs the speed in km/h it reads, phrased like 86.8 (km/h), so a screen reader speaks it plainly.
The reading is 65 (km/h)
